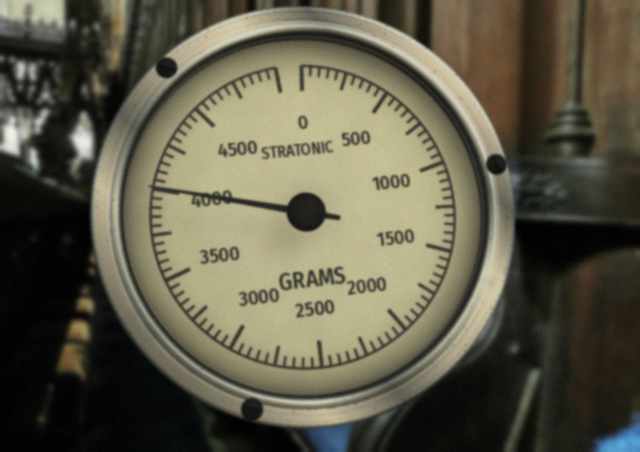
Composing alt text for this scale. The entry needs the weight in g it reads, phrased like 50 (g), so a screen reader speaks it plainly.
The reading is 4000 (g)
